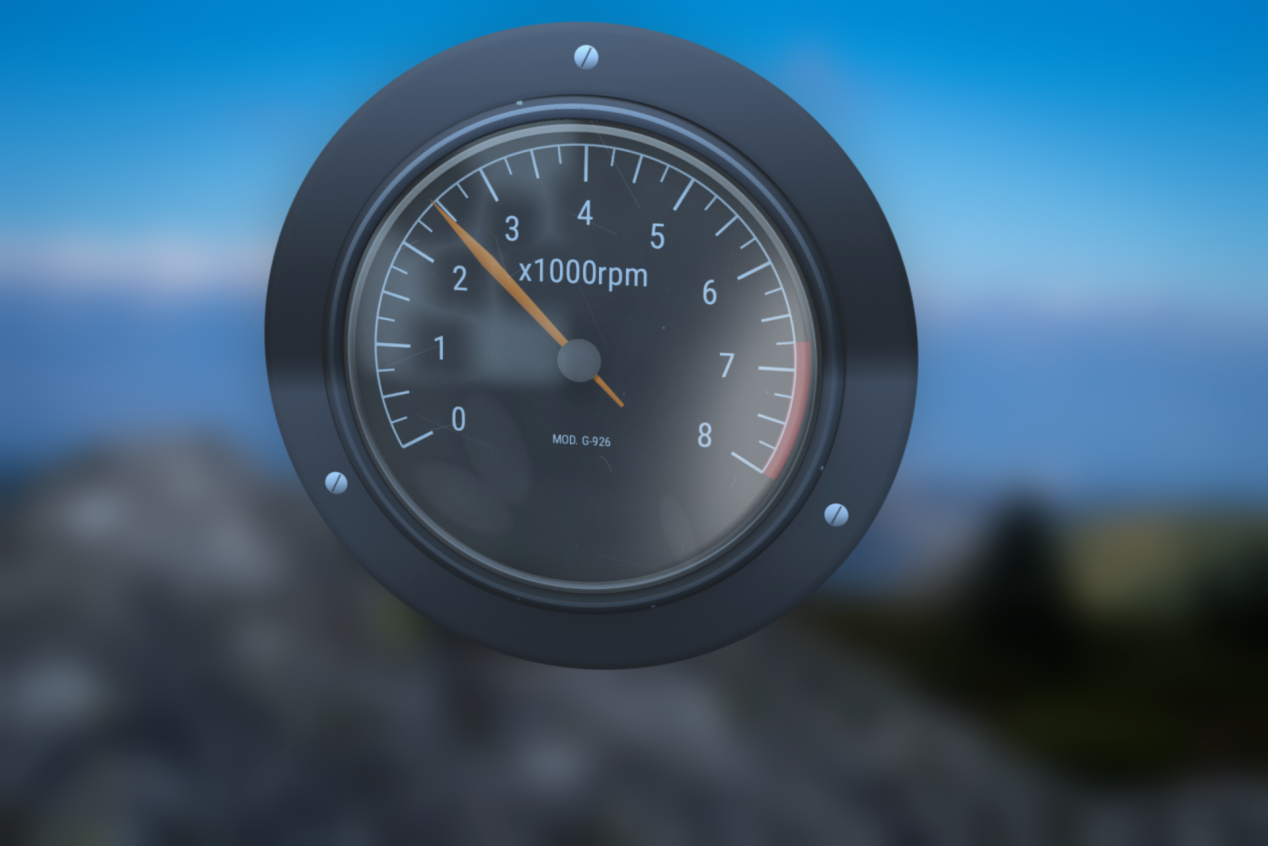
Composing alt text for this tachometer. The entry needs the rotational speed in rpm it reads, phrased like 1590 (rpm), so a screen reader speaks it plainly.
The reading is 2500 (rpm)
